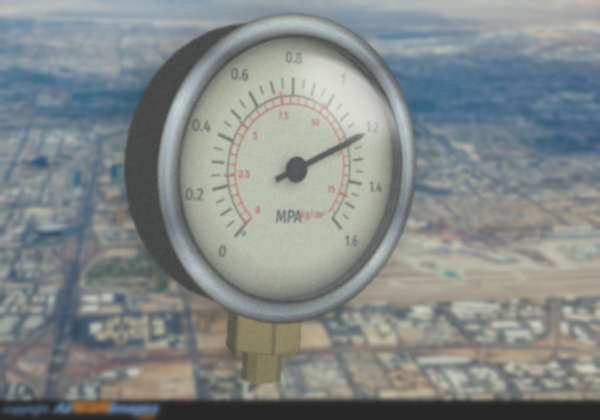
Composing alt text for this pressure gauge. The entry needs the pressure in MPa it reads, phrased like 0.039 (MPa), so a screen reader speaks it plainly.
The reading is 1.2 (MPa)
